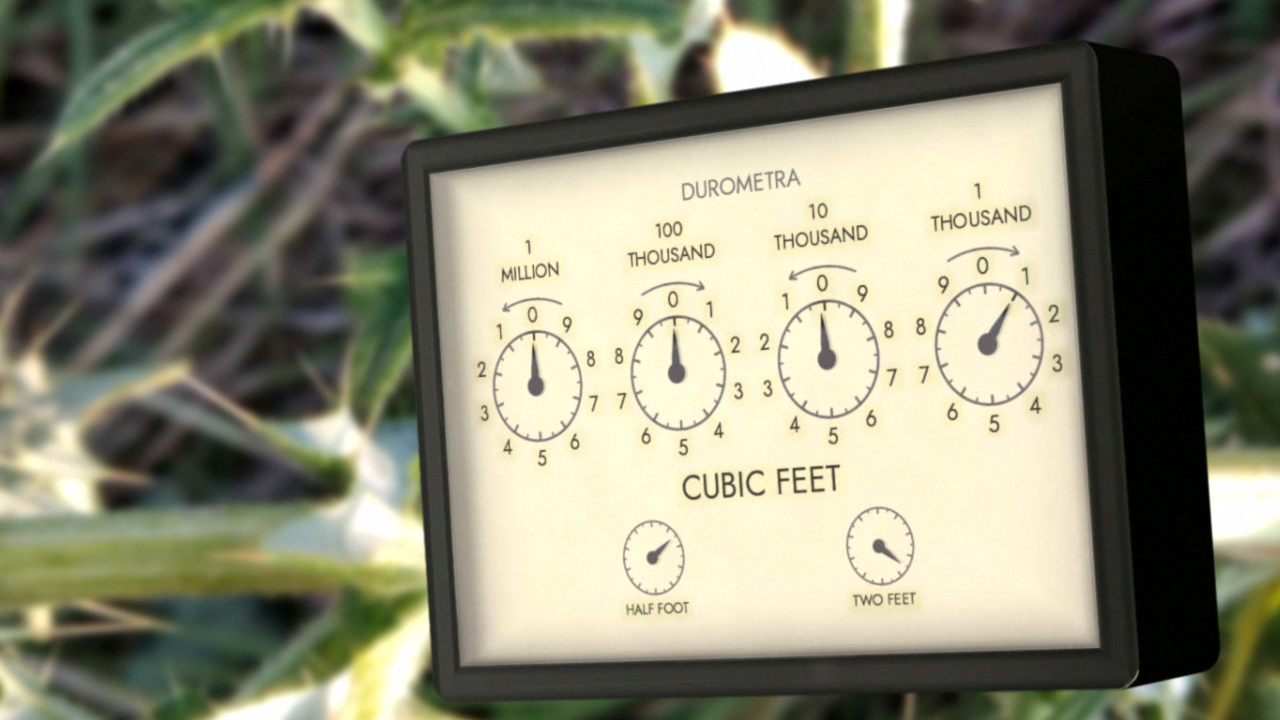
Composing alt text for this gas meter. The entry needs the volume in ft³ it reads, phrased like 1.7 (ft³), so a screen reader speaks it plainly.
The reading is 100 (ft³)
